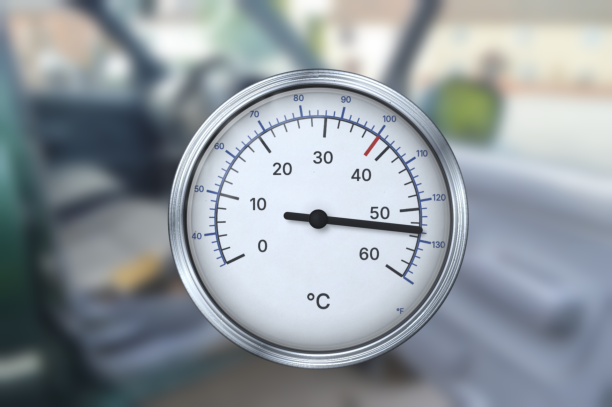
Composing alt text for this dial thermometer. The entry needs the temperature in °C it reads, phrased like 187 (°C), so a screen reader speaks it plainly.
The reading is 53 (°C)
